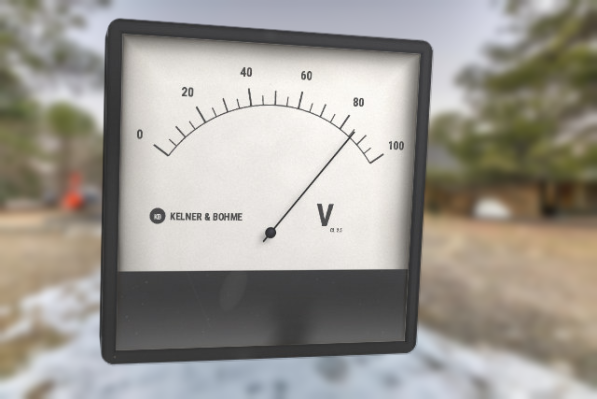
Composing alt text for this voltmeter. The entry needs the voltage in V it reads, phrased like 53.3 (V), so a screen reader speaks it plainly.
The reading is 85 (V)
